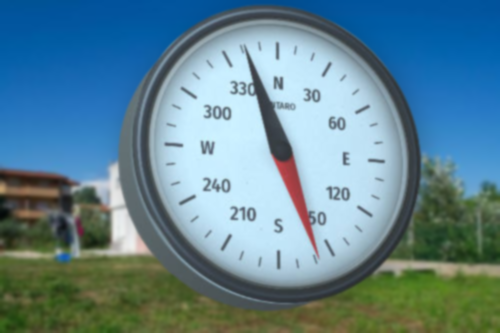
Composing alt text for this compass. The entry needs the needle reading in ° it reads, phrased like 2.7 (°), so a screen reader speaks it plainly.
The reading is 160 (°)
